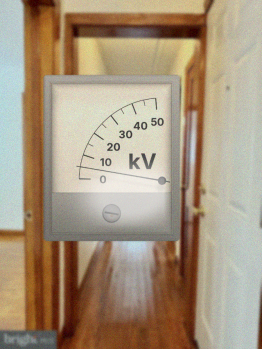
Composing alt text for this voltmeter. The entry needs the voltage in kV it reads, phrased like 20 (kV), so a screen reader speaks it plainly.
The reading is 5 (kV)
